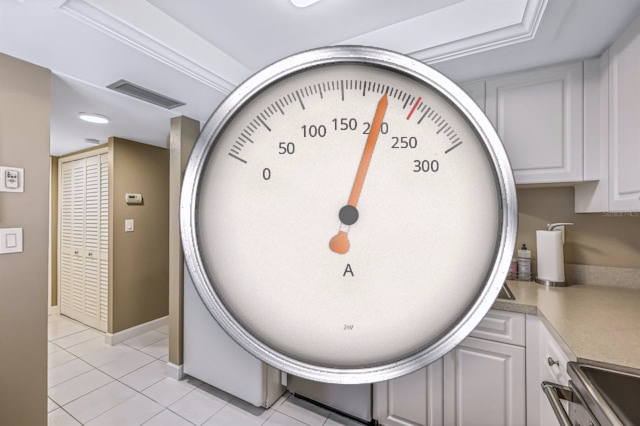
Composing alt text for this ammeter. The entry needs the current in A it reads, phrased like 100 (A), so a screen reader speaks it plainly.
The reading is 200 (A)
